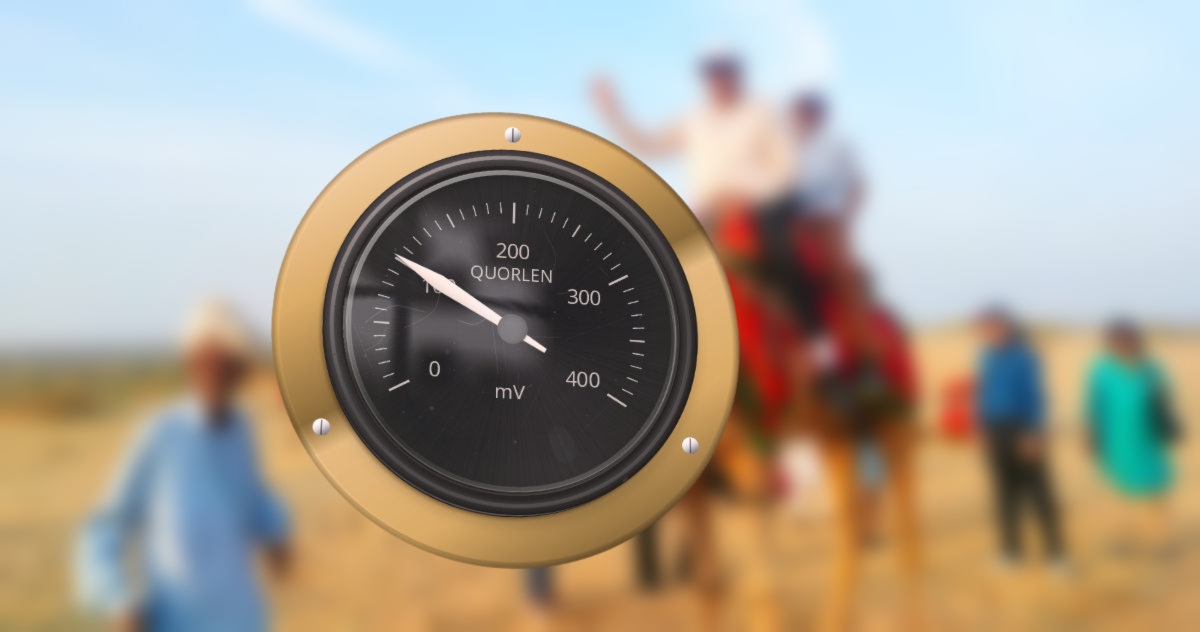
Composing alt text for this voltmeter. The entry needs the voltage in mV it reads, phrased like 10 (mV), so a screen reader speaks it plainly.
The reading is 100 (mV)
